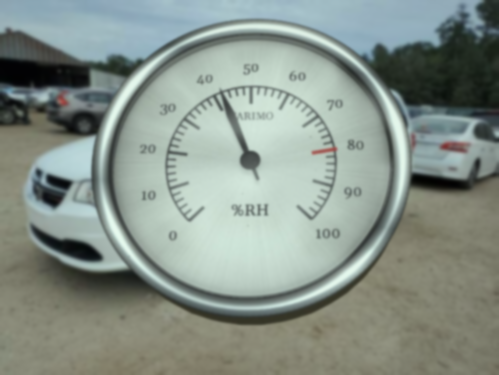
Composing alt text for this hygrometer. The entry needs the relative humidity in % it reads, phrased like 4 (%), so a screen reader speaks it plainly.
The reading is 42 (%)
